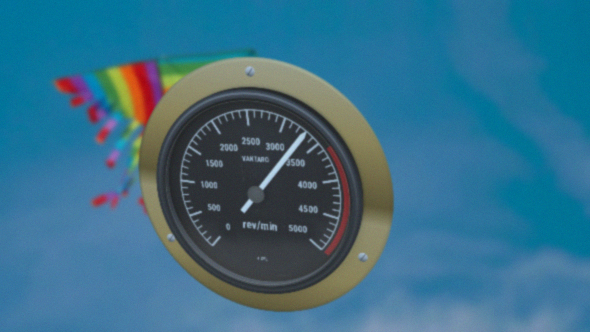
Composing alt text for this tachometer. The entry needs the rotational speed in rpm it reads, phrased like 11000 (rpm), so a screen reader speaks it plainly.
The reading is 3300 (rpm)
